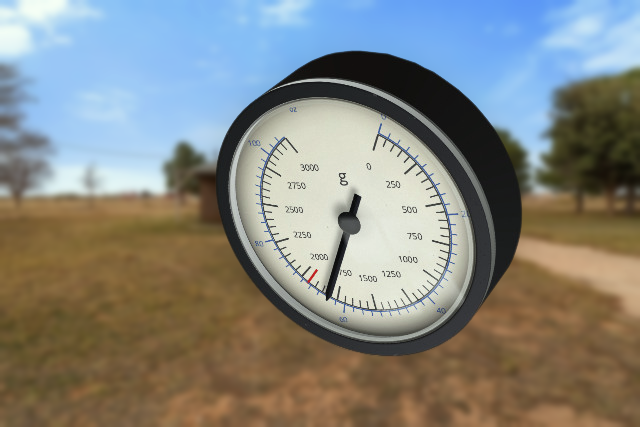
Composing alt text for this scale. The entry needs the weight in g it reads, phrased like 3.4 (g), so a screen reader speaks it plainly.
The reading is 1800 (g)
